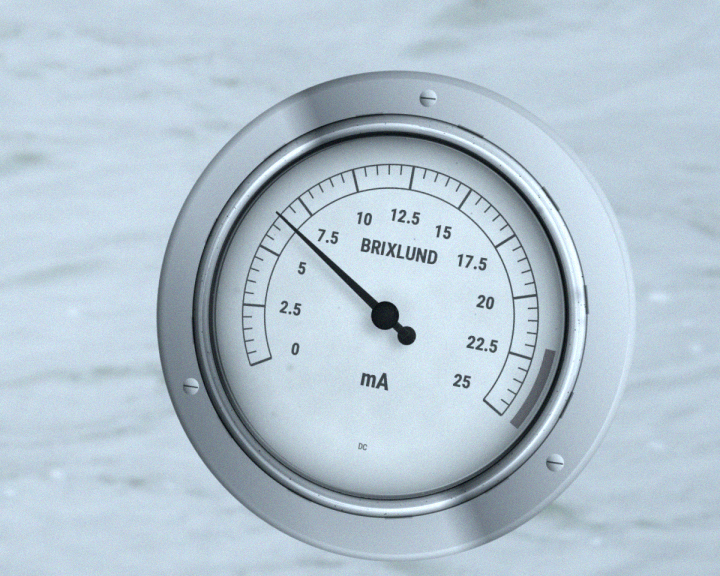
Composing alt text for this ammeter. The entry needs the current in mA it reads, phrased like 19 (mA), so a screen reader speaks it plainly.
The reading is 6.5 (mA)
